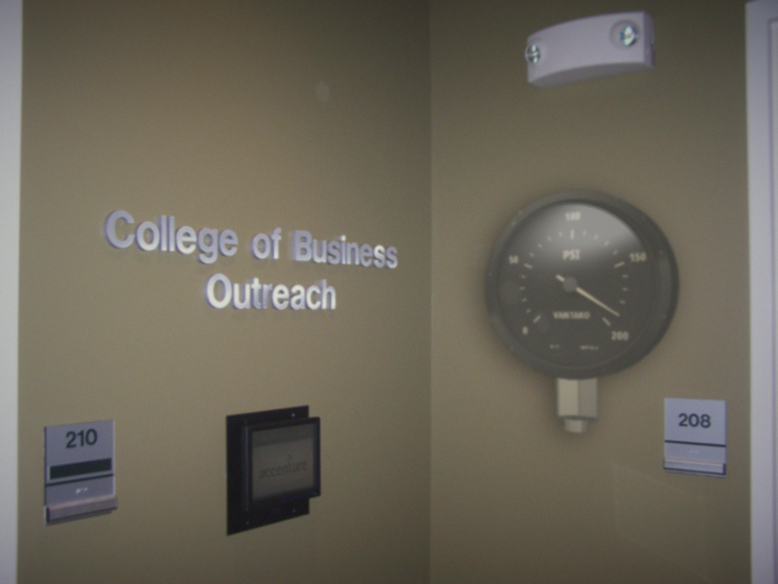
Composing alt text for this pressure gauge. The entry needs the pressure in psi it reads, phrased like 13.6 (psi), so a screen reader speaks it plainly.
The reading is 190 (psi)
